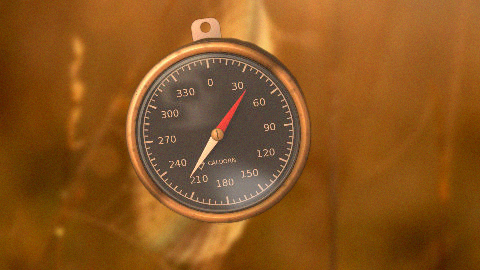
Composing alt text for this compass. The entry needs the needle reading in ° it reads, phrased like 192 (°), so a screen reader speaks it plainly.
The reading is 40 (°)
